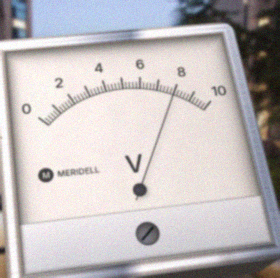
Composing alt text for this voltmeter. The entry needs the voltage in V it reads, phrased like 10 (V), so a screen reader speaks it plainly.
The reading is 8 (V)
